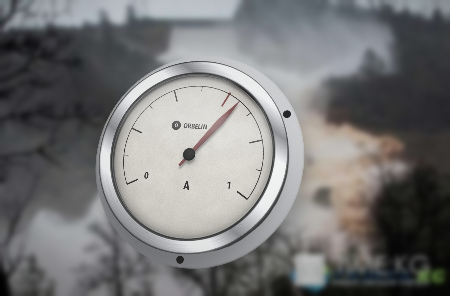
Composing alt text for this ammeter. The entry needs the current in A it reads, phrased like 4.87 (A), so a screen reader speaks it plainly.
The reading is 0.65 (A)
